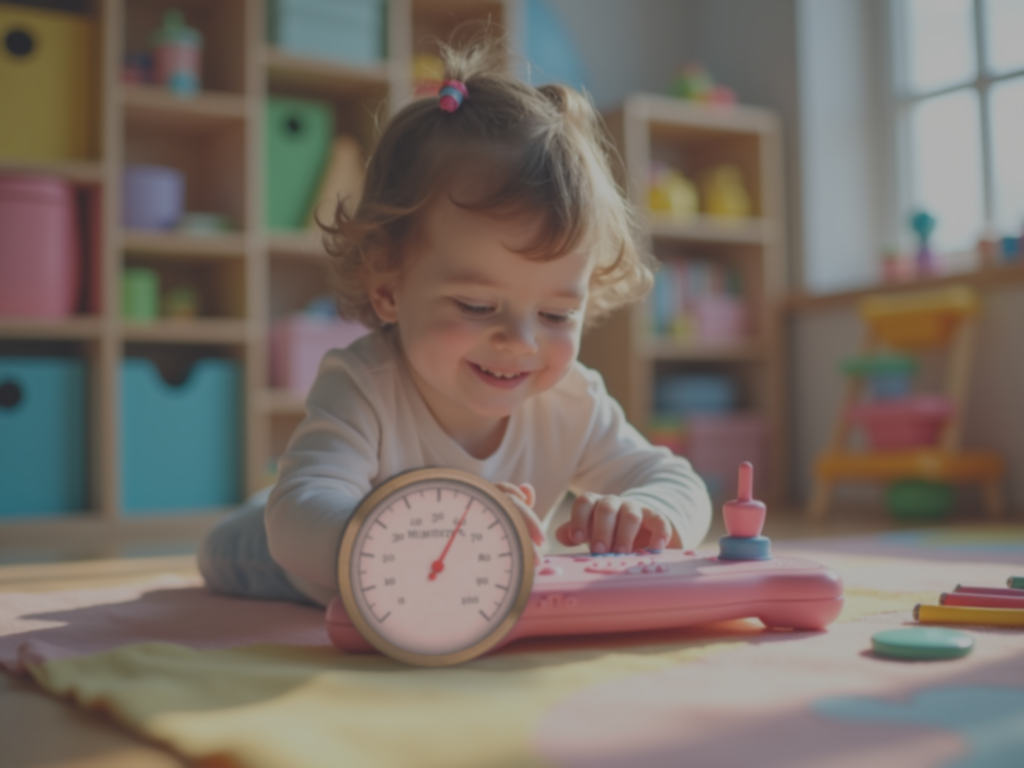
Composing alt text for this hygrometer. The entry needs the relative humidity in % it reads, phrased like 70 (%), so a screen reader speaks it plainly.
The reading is 60 (%)
